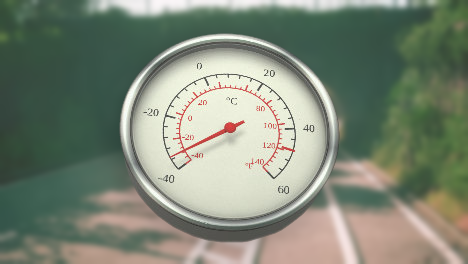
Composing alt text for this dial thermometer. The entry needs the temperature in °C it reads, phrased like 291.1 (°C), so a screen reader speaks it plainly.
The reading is -36 (°C)
